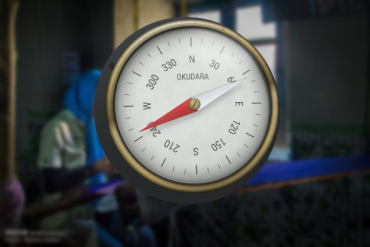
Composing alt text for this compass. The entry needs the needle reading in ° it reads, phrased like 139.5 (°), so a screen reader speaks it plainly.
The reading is 245 (°)
